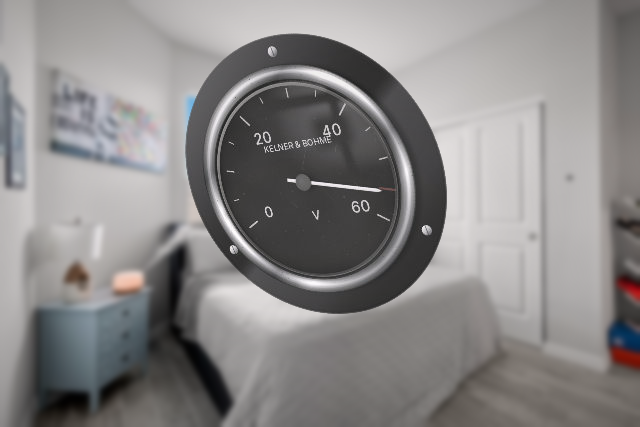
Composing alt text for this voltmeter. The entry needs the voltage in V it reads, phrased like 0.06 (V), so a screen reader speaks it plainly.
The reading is 55 (V)
